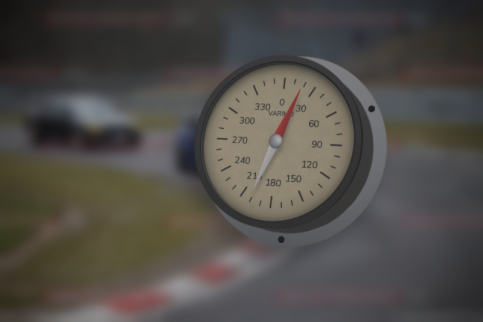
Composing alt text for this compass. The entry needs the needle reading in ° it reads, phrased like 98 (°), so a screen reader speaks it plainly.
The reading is 20 (°)
